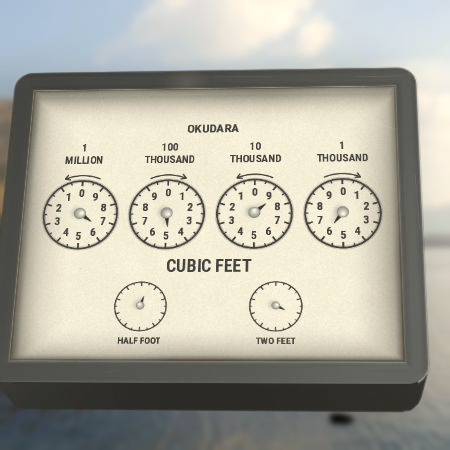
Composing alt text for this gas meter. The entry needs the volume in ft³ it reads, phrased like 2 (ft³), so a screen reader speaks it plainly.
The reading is 648600 (ft³)
